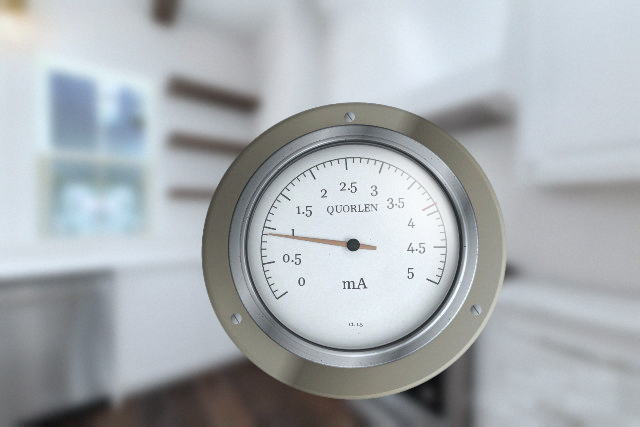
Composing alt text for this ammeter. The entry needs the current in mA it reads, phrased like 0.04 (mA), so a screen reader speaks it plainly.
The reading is 0.9 (mA)
